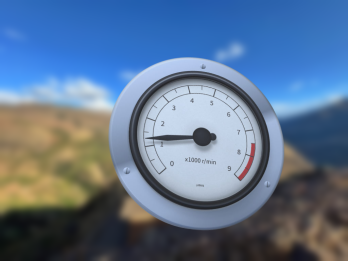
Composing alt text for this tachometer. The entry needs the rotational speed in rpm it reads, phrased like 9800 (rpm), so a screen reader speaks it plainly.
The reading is 1250 (rpm)
